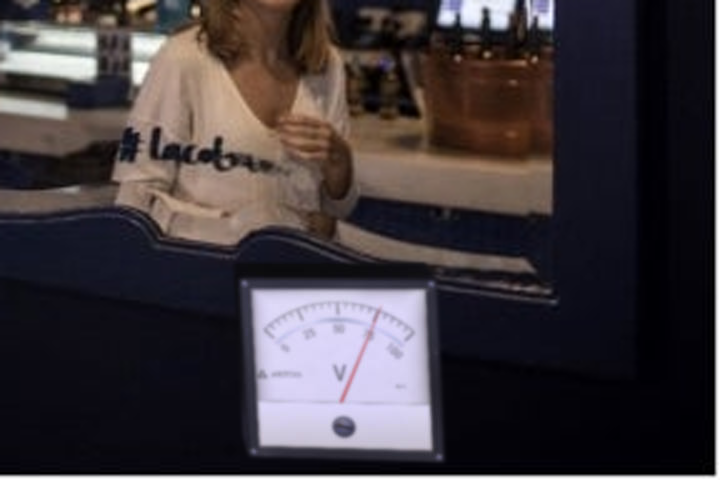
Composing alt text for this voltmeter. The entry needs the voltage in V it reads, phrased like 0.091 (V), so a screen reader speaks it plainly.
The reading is 75 (V)
